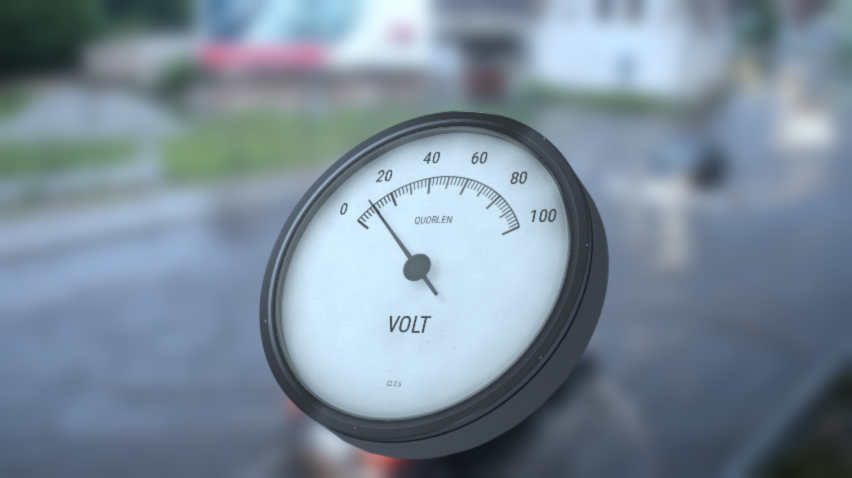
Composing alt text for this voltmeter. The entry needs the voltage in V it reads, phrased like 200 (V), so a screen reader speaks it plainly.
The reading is 10 (V)
